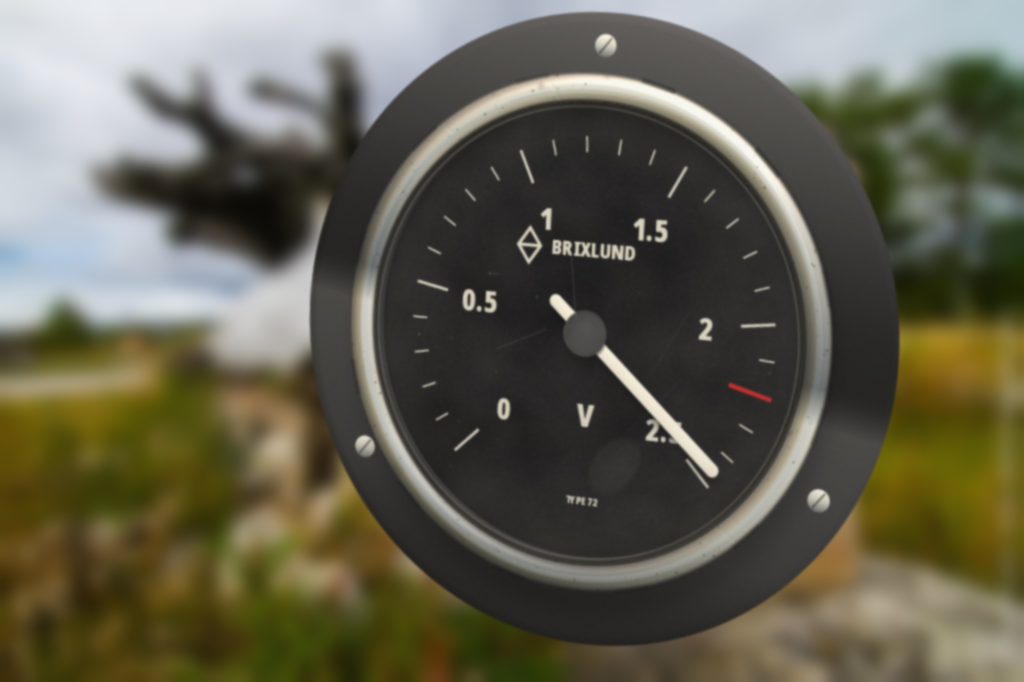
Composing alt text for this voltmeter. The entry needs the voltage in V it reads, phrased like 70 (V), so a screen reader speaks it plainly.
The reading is 2.45 (V)
